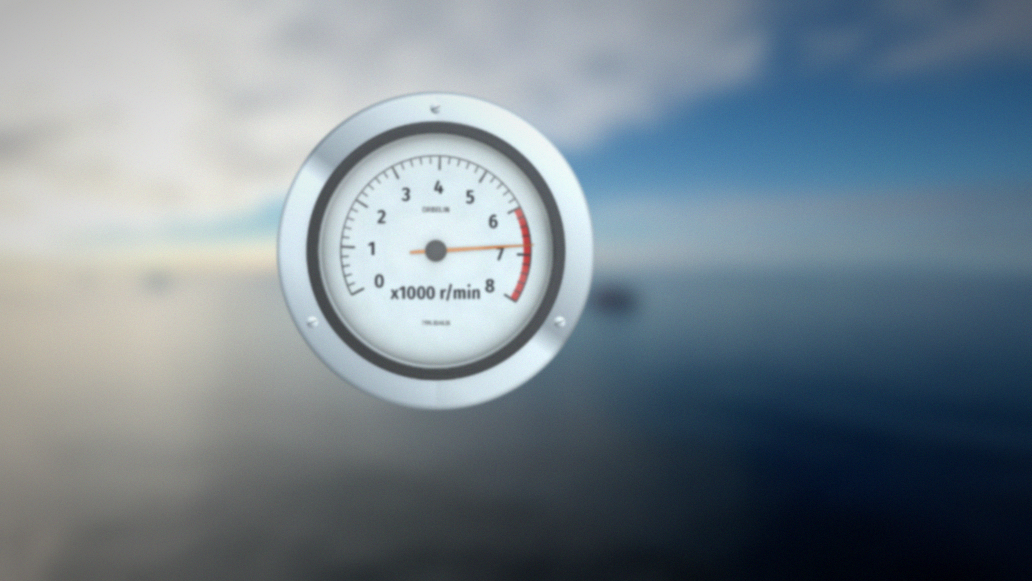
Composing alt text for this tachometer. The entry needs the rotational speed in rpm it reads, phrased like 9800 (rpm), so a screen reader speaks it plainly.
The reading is 6800 (rpm)
